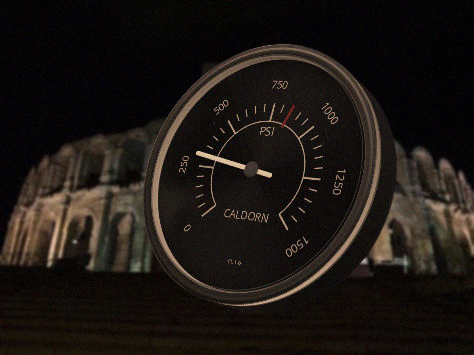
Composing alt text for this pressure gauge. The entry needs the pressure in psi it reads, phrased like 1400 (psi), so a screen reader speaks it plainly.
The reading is 300 (psi)
